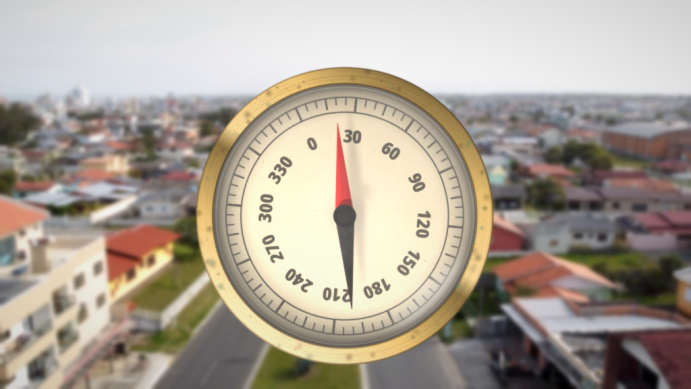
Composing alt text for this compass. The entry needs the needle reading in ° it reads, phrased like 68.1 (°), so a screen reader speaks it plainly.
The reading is 20 (°)
